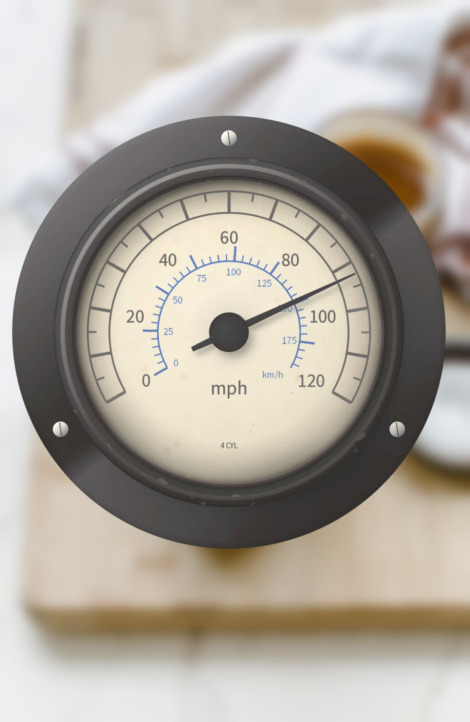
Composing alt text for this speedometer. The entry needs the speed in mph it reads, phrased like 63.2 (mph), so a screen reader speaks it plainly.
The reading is 92.5 (mph)
